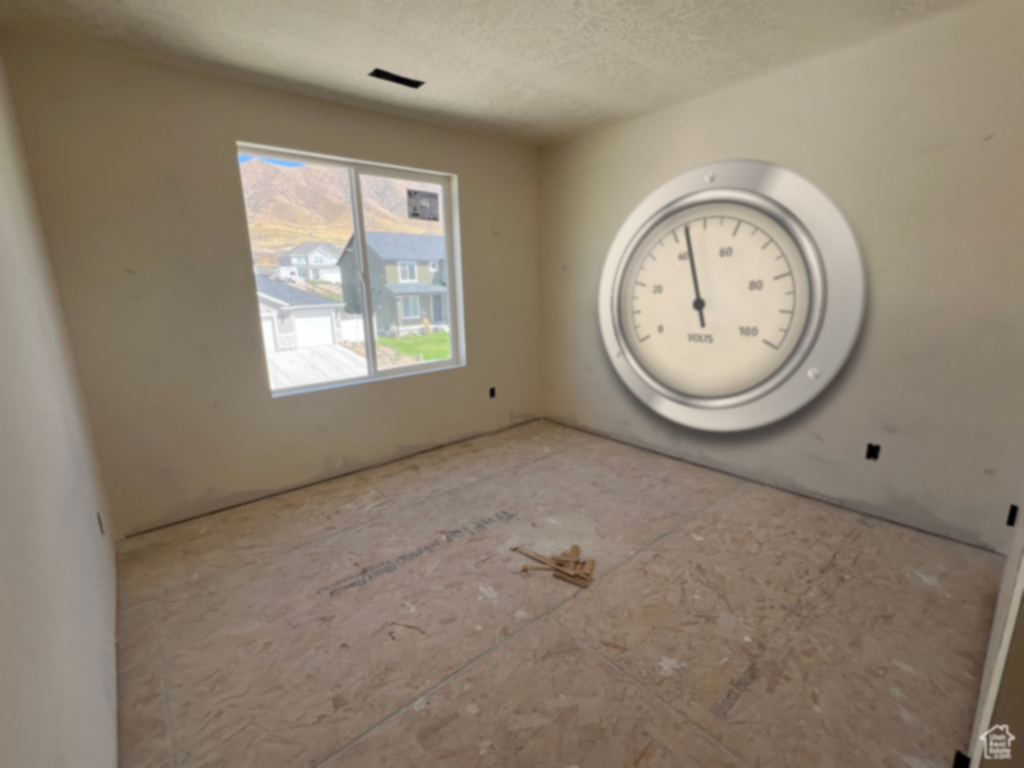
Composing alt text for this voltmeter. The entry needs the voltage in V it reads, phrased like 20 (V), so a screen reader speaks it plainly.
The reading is 45 (V)
